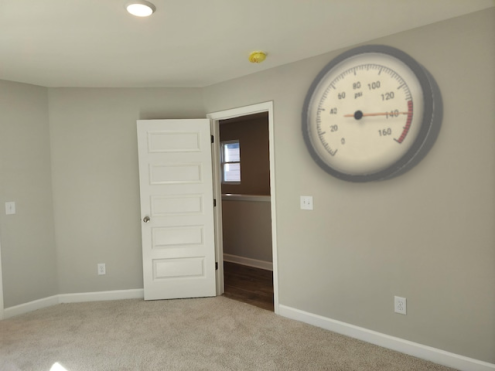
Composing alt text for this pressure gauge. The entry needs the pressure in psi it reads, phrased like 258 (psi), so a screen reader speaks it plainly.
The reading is 140 (psi)
